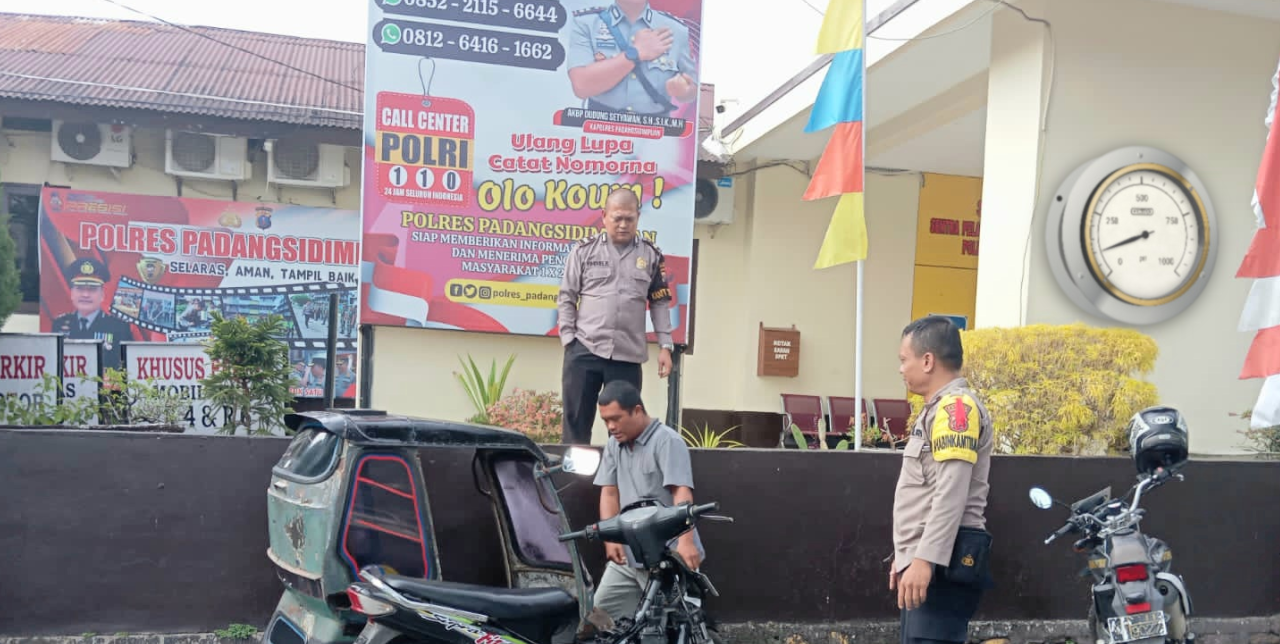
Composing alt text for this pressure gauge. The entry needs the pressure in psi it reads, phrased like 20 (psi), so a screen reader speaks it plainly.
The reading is 100 (psi)
